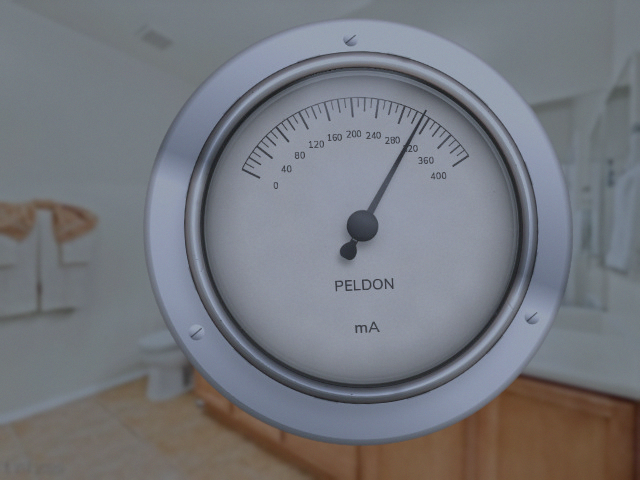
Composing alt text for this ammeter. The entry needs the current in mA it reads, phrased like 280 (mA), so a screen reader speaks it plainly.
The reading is 310 (mA)
